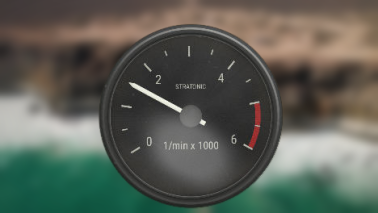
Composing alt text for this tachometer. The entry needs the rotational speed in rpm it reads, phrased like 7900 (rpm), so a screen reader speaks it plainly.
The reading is 1500 (rpm)
